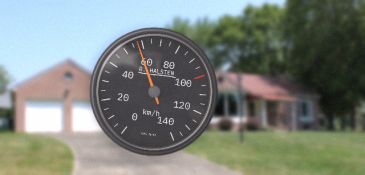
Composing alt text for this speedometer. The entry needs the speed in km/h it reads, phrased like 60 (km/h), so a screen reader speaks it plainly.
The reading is 57.5 (km/h)
